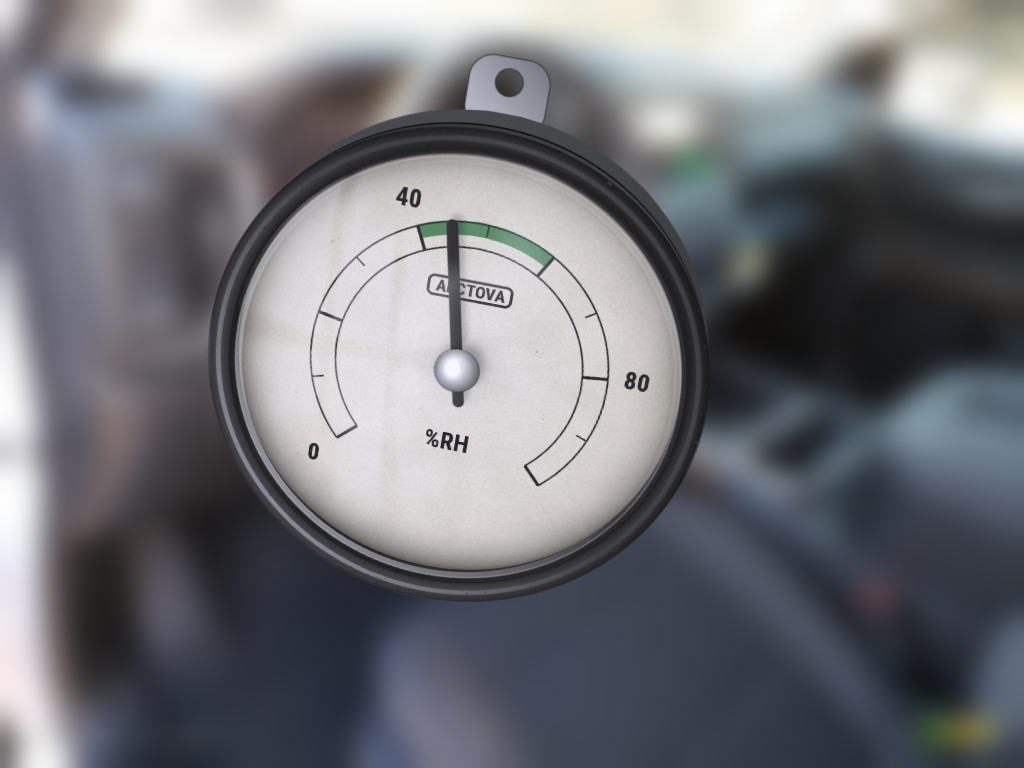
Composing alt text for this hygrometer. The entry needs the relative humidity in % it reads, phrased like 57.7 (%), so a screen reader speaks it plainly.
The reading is 45 (%)
